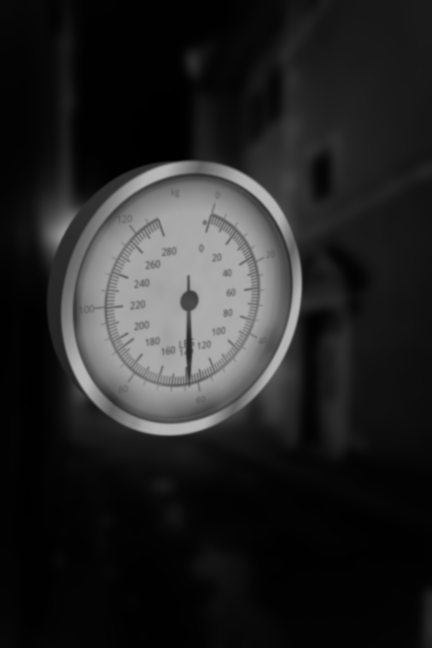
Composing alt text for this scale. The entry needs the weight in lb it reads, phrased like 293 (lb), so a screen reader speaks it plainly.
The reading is 140 (lb)
